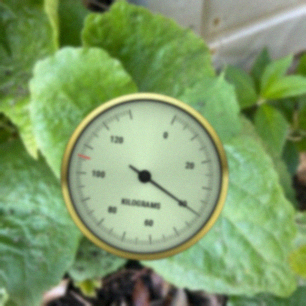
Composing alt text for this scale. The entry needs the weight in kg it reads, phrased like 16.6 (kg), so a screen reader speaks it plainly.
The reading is 40 (kg)
